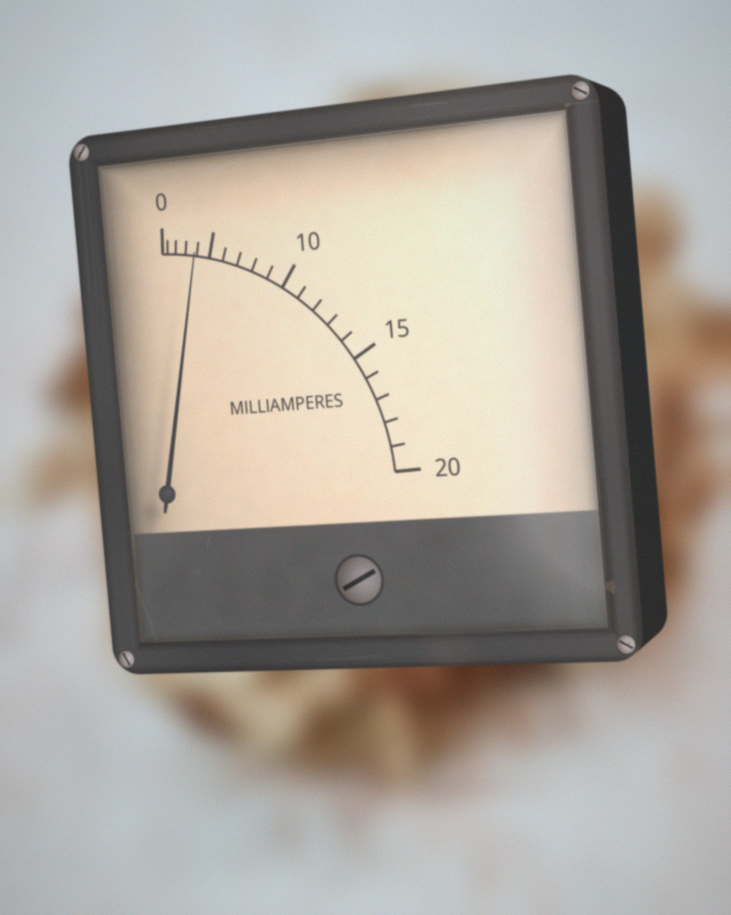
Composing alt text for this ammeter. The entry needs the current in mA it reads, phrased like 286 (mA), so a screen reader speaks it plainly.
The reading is 4 (mA)
